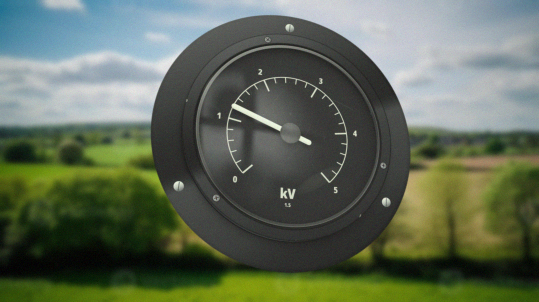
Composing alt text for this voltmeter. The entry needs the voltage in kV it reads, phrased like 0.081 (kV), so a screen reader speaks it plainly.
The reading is 1.2 (kV)
